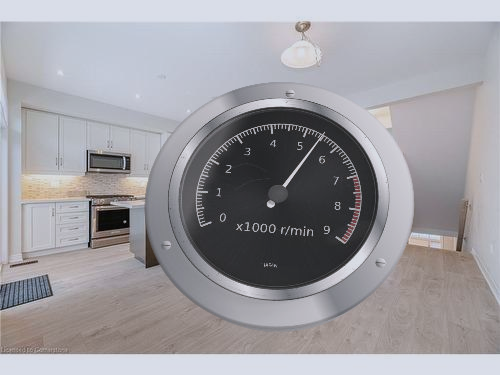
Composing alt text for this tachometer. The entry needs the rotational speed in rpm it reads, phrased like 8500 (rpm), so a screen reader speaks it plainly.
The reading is 5500 (rpm)
